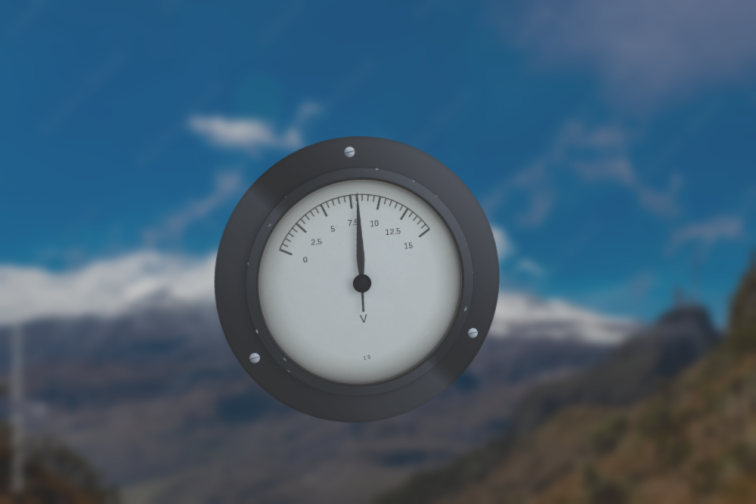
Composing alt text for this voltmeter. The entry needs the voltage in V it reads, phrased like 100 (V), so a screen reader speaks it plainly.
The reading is 8 (V)
